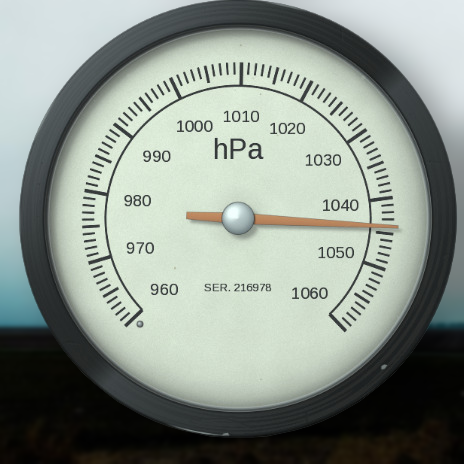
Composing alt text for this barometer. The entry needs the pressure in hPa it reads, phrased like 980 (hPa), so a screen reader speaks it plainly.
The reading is 1044 (hPa)
